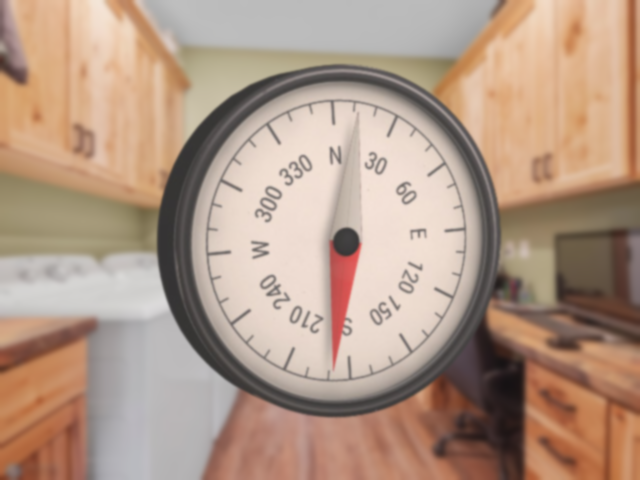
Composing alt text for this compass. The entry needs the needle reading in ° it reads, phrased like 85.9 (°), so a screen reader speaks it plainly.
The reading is 190 (°)
